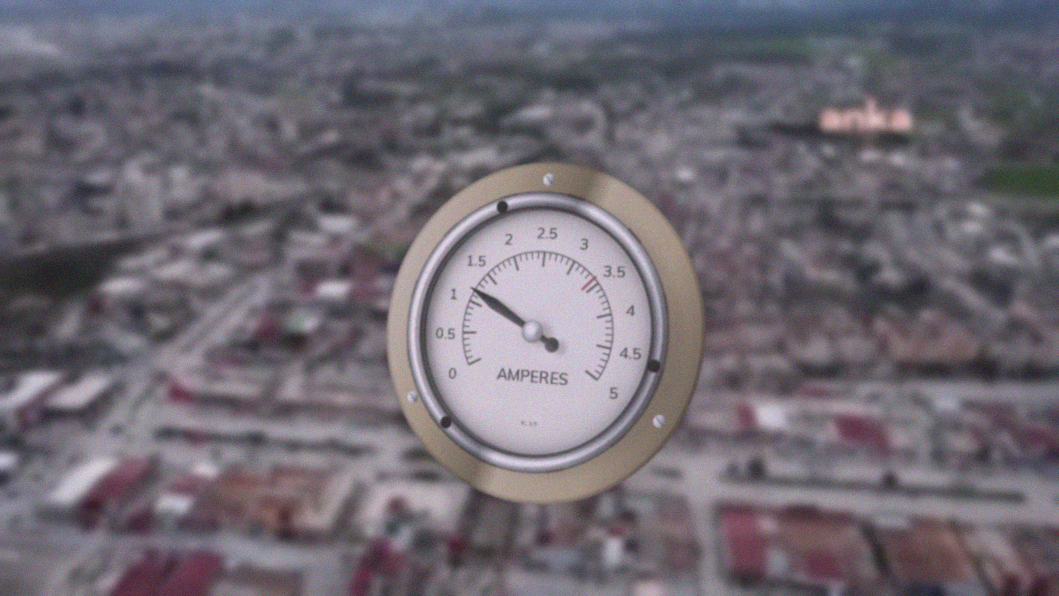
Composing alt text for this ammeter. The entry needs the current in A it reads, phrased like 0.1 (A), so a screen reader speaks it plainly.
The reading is 1.2 (A)
